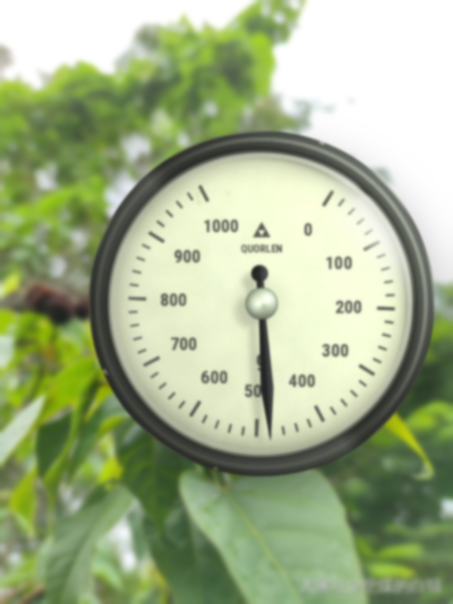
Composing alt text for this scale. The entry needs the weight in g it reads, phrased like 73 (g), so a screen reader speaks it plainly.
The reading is 480 (g)
